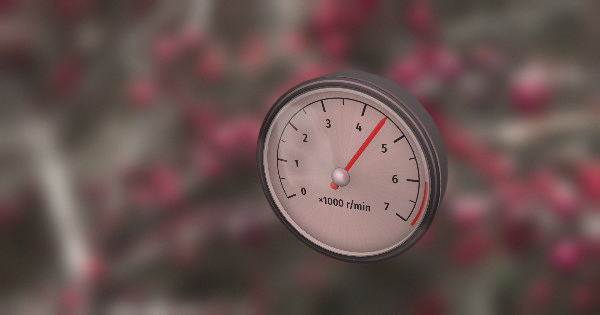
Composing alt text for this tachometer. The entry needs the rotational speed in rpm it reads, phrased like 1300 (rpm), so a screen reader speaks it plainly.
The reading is 4500 (rpm)
